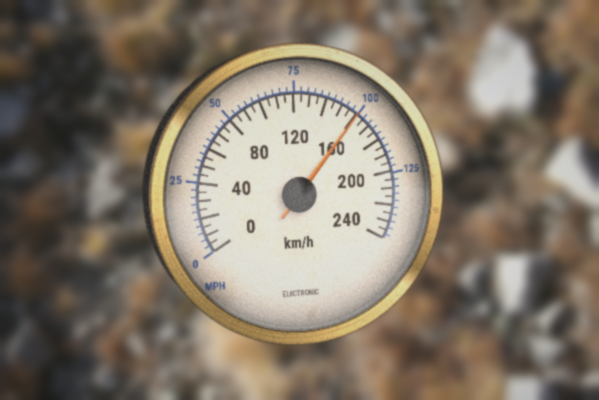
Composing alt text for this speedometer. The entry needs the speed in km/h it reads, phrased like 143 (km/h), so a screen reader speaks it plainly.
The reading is 160 (km/h)
